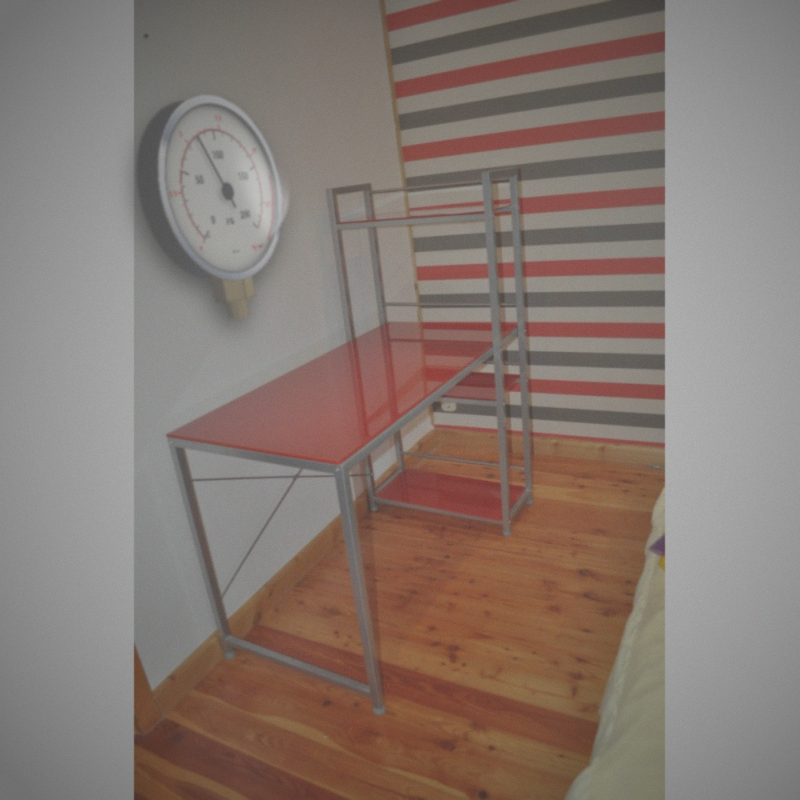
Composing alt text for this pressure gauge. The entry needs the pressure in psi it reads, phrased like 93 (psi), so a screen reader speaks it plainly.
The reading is 80 (psi)
